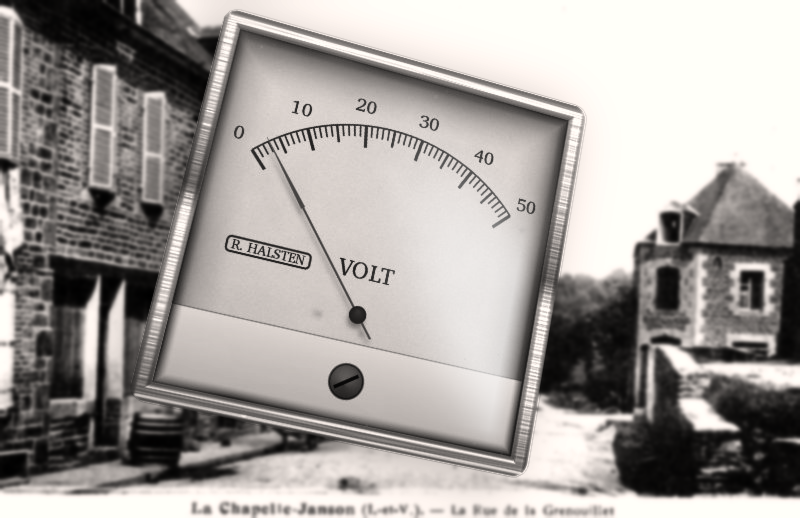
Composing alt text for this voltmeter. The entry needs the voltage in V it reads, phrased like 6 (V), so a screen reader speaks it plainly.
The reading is 3 (V)
